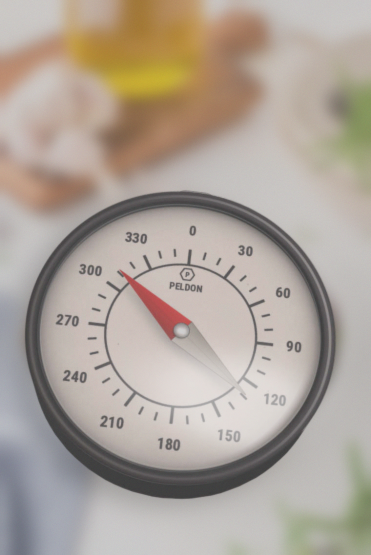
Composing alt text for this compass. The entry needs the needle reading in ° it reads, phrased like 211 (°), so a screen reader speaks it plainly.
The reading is 310 (°)
